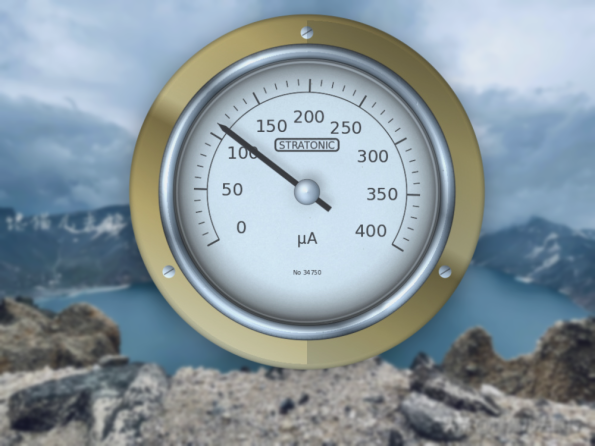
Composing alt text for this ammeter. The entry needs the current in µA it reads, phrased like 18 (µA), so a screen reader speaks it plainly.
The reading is 110 (µA)
